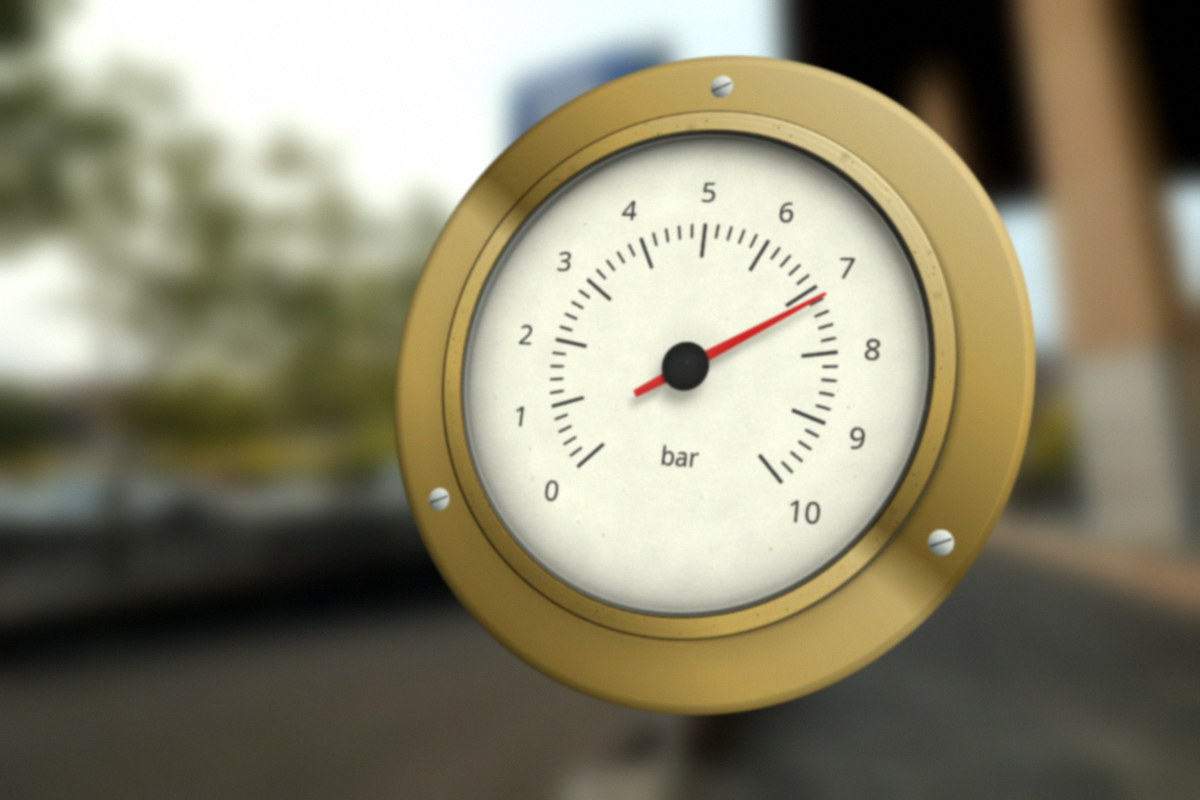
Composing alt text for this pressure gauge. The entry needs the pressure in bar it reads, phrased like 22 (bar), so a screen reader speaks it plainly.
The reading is 7.2 (bar)
